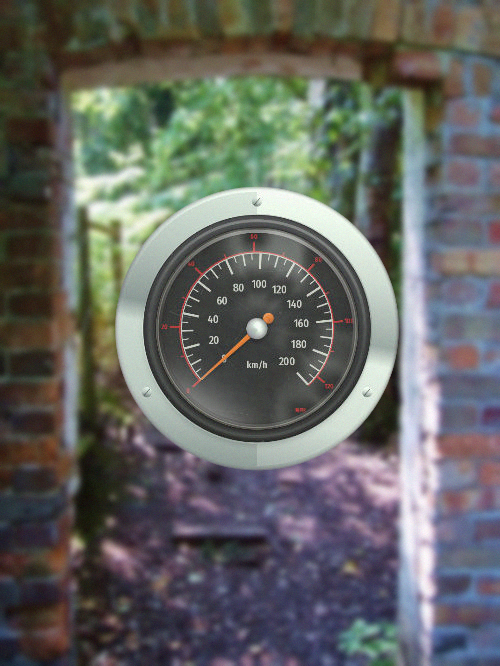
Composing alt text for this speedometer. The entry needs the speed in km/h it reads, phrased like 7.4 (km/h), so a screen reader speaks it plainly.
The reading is 0 (km/h)
